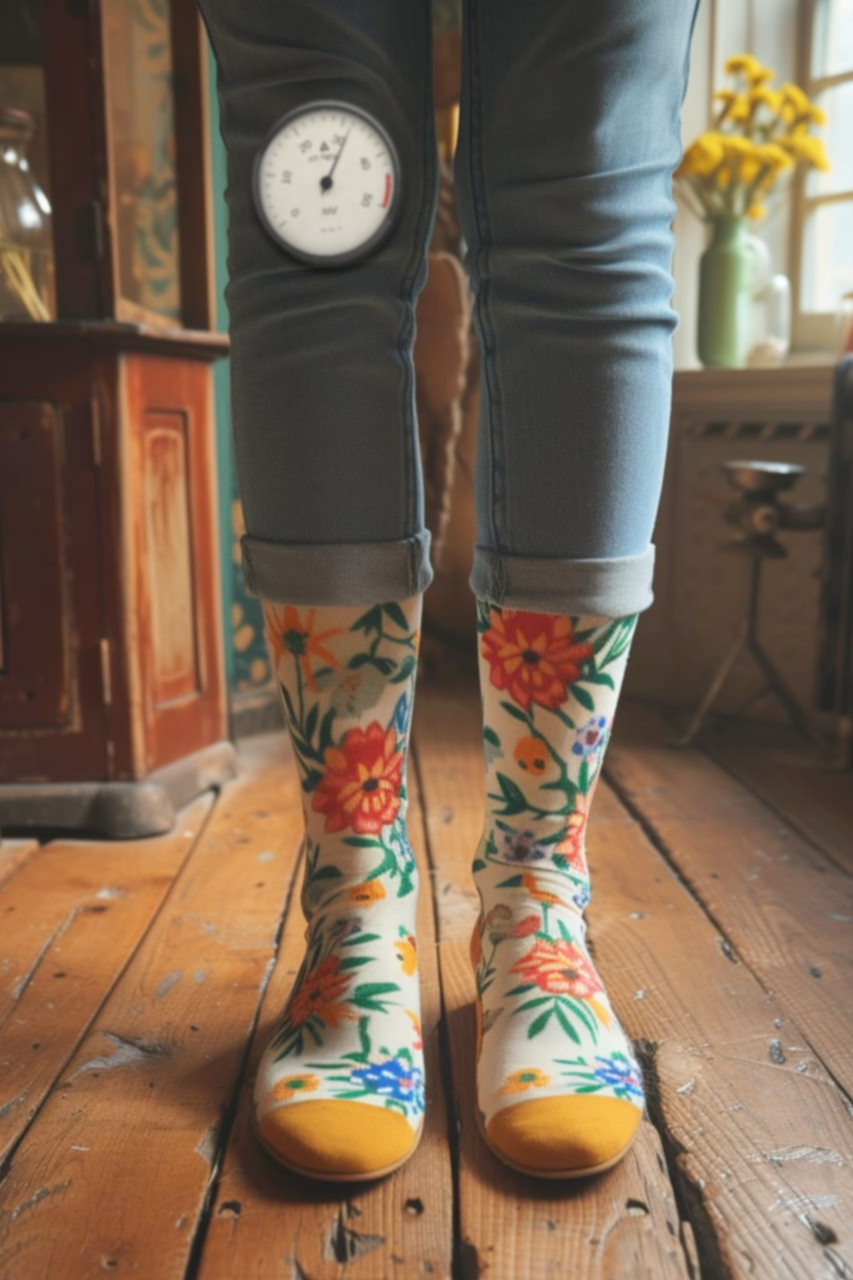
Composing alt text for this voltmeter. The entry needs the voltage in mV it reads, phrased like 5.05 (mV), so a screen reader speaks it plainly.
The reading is 32 (mV)
